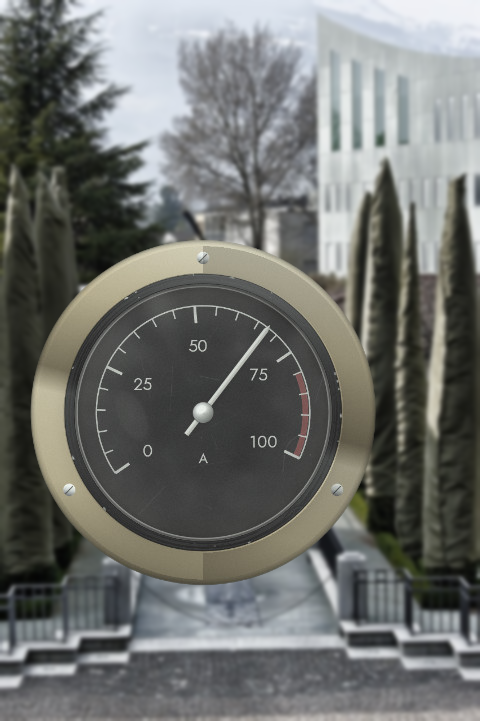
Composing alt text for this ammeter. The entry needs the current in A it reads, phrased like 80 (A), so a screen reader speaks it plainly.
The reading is 67.5 (A)
